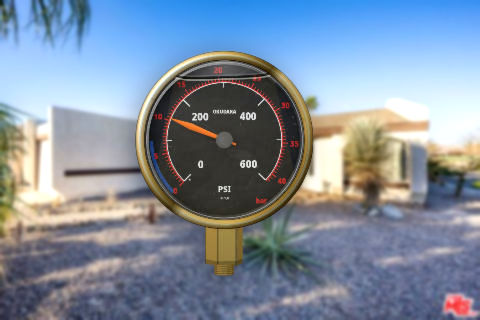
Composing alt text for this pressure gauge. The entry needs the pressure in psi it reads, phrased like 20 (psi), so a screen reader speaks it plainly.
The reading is 150 (psi)
